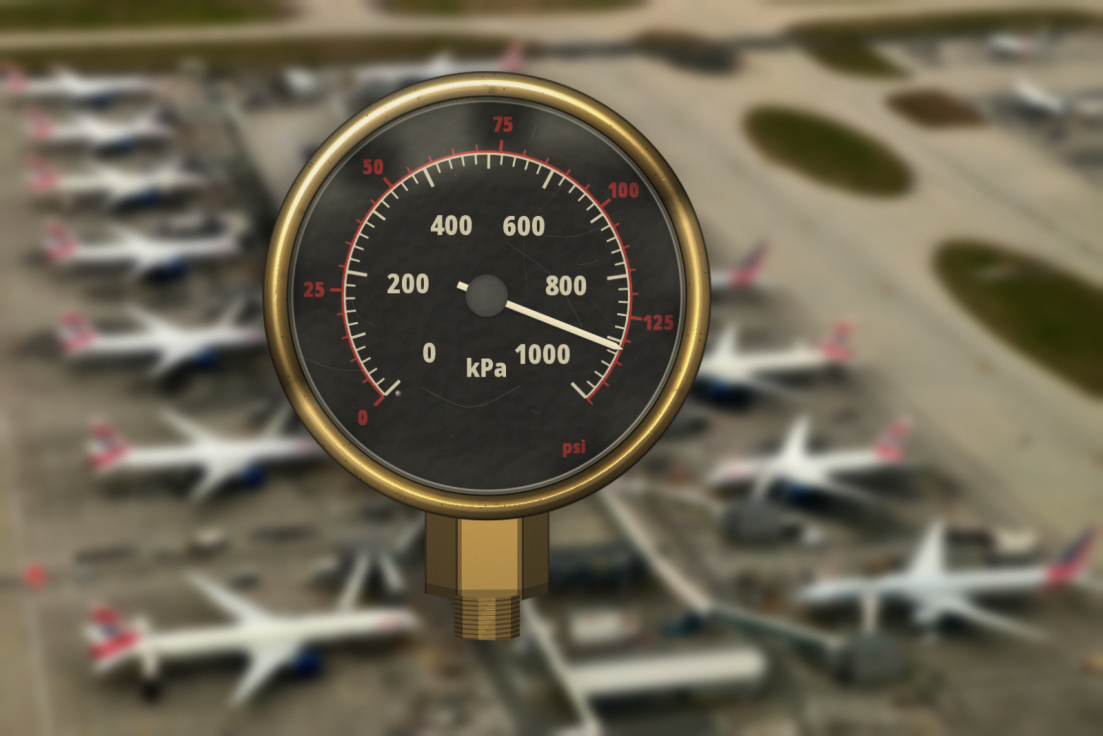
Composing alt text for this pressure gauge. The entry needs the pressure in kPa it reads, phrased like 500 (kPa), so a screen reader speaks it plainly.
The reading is 910 (kPa)
